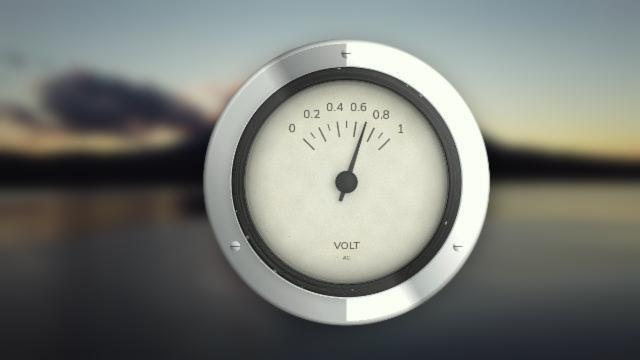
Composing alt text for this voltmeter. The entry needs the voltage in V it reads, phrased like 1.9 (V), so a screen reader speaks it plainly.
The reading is 0.7 (V)
